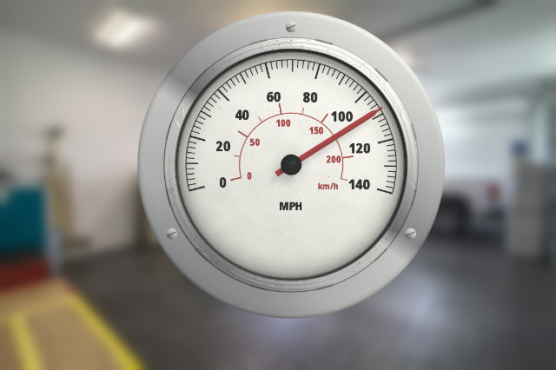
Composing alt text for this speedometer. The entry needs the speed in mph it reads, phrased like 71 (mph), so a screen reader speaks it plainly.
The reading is 108 (mph)
